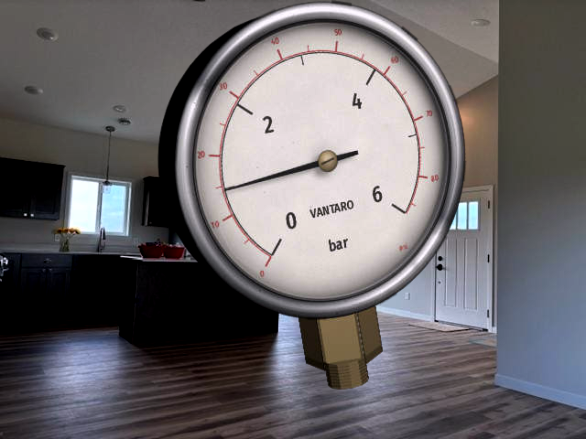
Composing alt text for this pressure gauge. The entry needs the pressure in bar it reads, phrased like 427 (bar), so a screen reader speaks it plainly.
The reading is 1 (bar)
